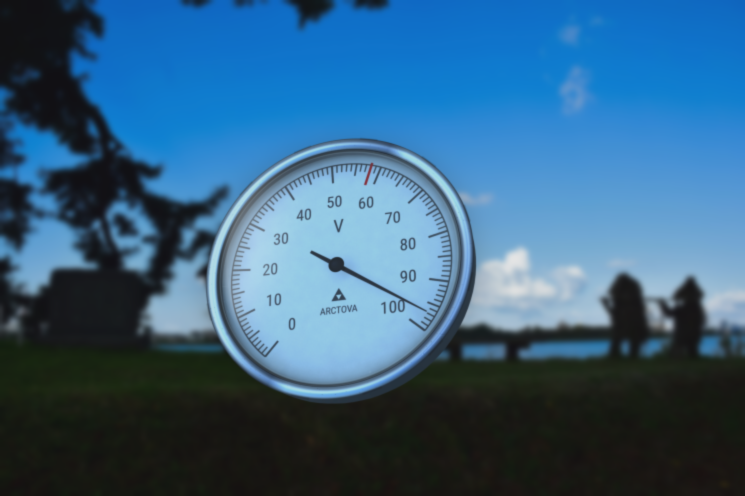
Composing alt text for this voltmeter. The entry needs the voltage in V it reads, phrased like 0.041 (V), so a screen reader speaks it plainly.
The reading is 97 (V)
